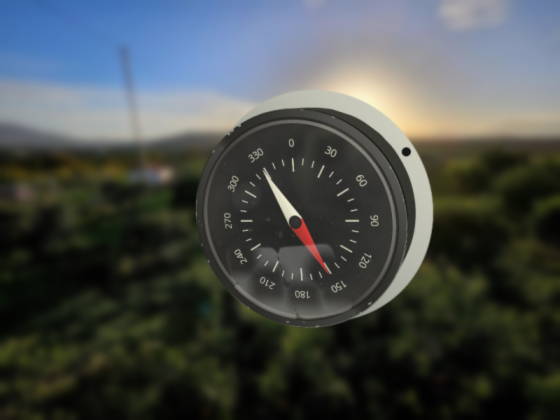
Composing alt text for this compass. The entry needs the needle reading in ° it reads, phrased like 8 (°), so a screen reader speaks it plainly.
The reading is 150 (°)
